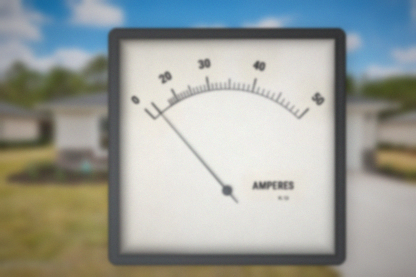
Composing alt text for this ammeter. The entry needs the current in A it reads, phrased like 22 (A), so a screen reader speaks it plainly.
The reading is 10 (A)
